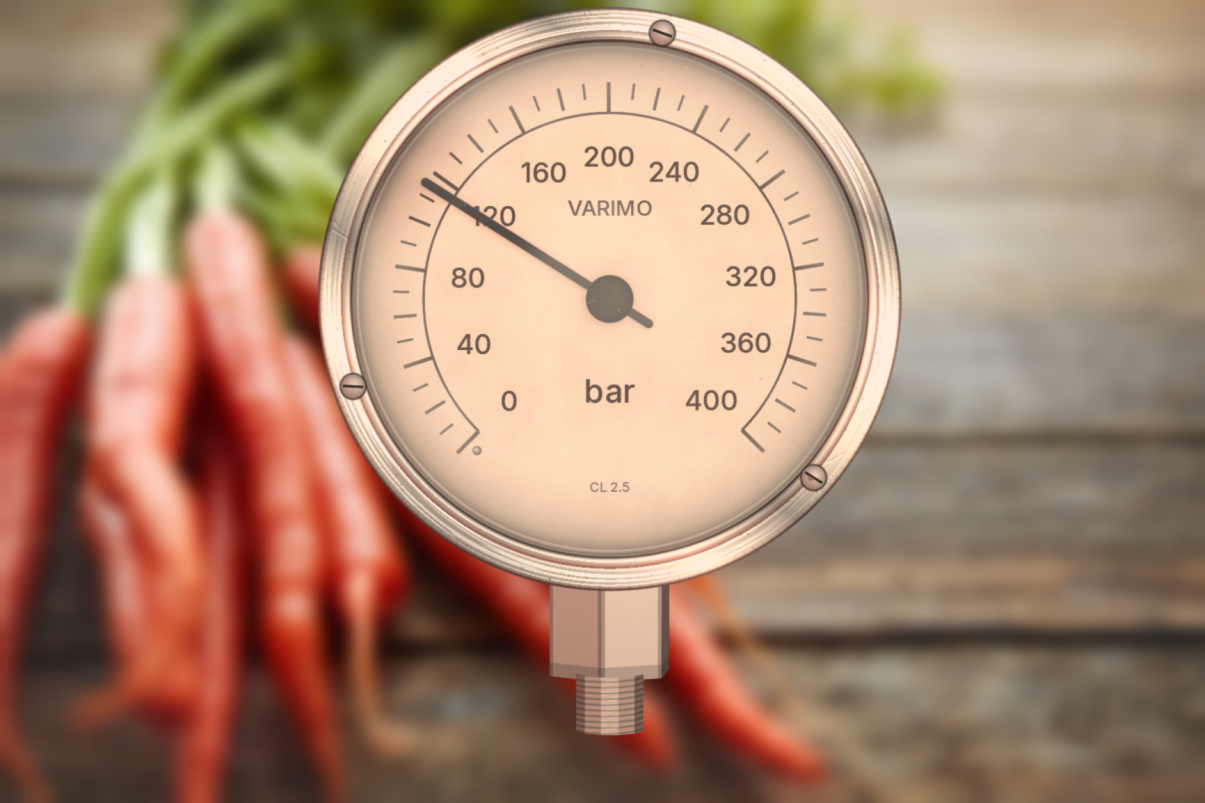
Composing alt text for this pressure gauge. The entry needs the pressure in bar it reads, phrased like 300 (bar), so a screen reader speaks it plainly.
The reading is 115 (bar)
